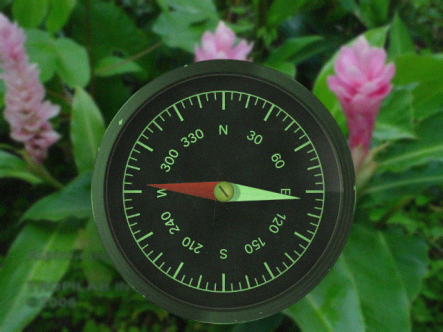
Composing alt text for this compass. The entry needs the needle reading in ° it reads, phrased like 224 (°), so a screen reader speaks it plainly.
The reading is 275 (°)
